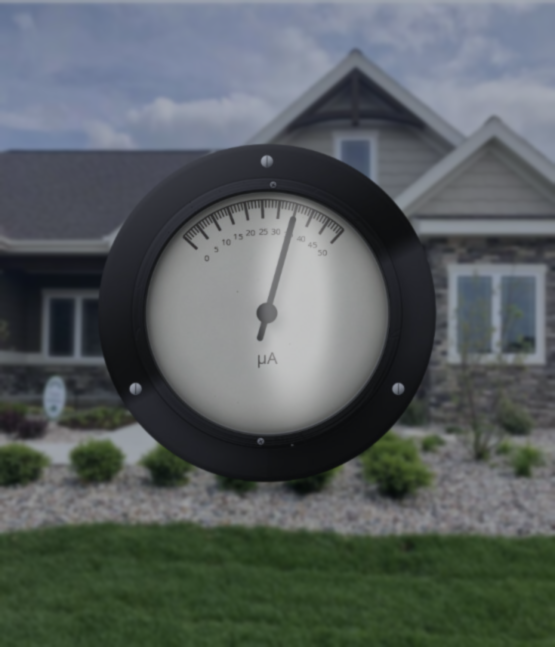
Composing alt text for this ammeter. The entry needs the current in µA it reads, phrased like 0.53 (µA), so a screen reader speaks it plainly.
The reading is 35 (µA)
